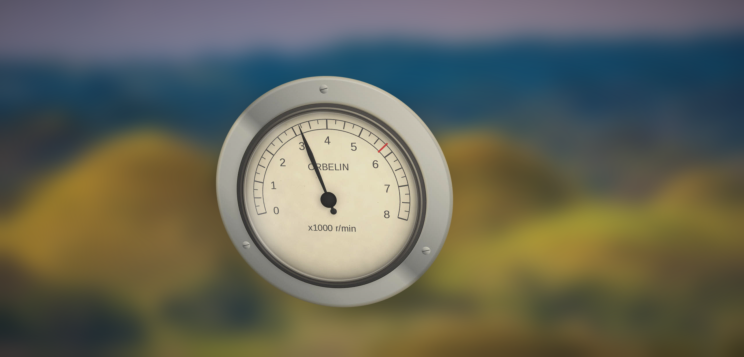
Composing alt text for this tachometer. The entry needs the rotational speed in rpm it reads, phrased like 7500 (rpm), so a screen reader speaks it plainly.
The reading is 3250 (rpm)
